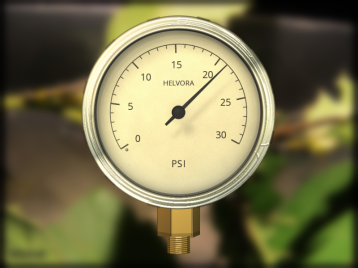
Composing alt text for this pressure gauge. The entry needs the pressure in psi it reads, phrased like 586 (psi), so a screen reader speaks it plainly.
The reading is 21 (psi)
